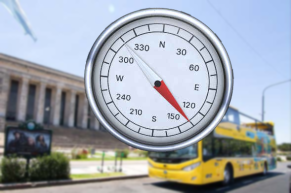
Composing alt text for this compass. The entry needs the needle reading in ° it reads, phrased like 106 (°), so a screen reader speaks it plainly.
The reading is 135 (°)
